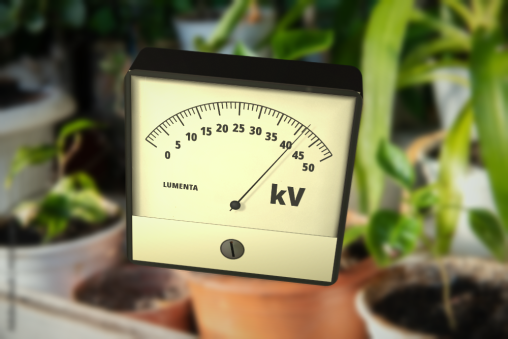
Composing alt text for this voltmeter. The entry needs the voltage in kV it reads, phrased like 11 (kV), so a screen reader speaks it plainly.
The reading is 41 (kV)
